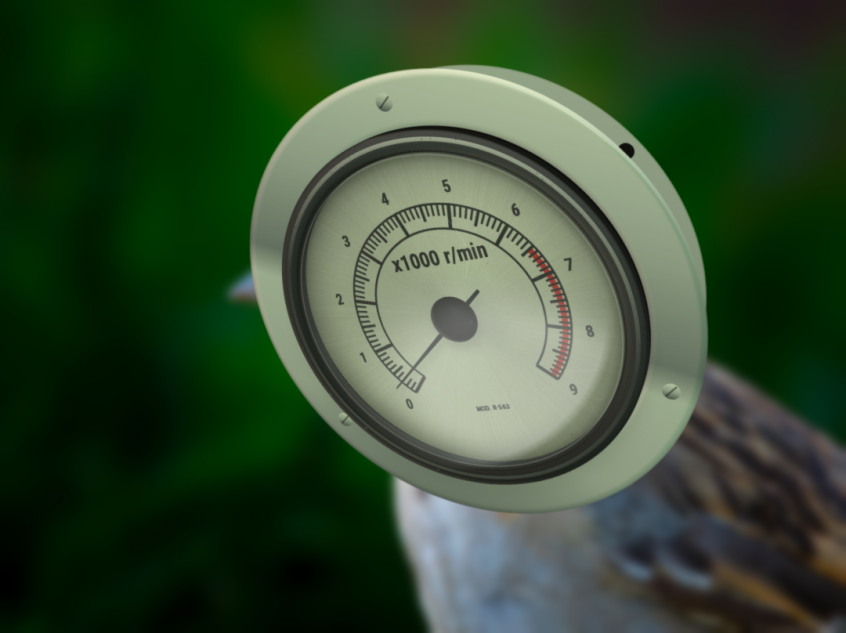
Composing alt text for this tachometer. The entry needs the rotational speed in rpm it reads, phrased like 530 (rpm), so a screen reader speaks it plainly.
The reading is 300 (rpm)
